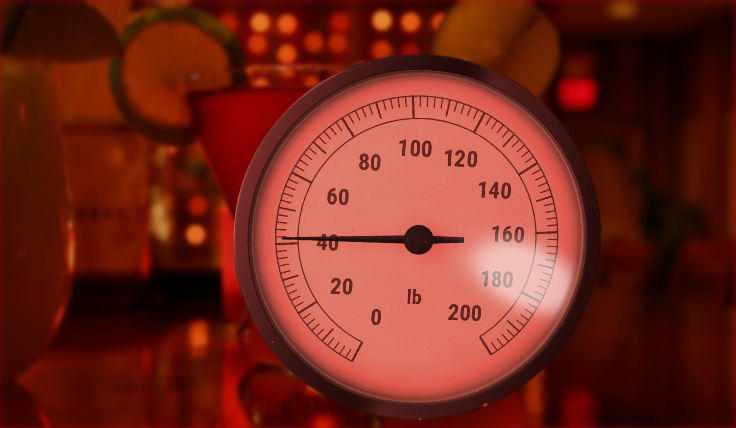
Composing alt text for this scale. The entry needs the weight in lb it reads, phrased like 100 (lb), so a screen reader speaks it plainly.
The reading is 42 (lb)
